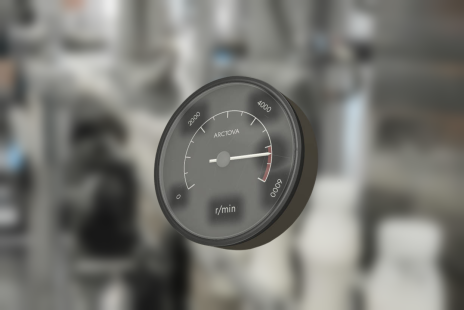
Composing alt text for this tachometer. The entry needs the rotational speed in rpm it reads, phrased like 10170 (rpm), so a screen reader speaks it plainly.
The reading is 5250 (rpm)
